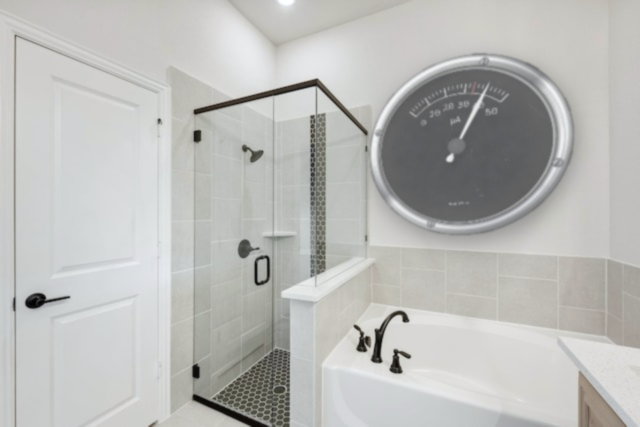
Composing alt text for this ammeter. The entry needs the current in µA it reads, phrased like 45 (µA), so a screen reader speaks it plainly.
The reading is 40 (µA)
